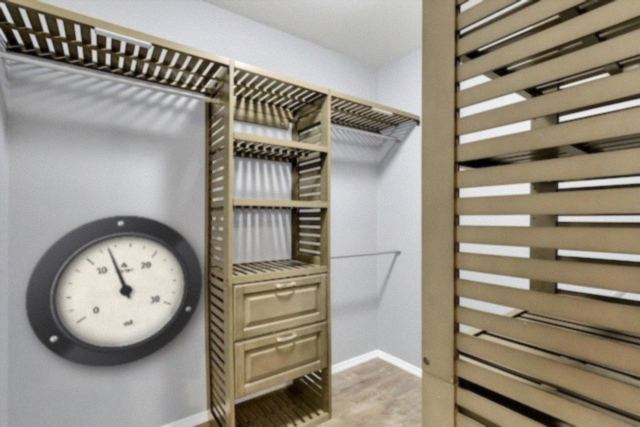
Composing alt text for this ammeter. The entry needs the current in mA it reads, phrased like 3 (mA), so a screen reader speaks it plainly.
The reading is 13 (mA)
